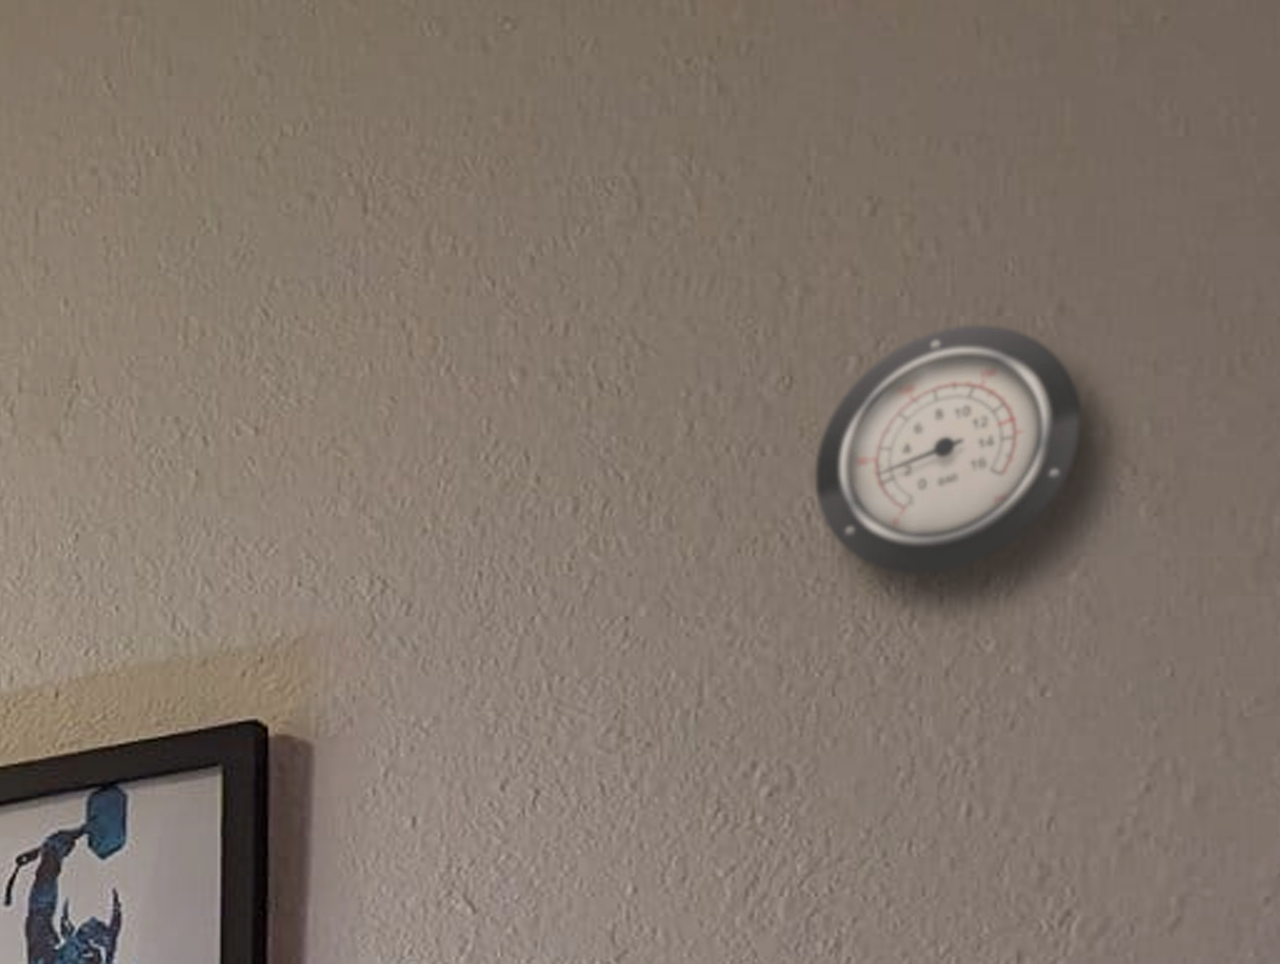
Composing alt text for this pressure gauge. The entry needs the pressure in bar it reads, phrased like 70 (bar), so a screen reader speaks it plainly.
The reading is 2.5 (bar)
